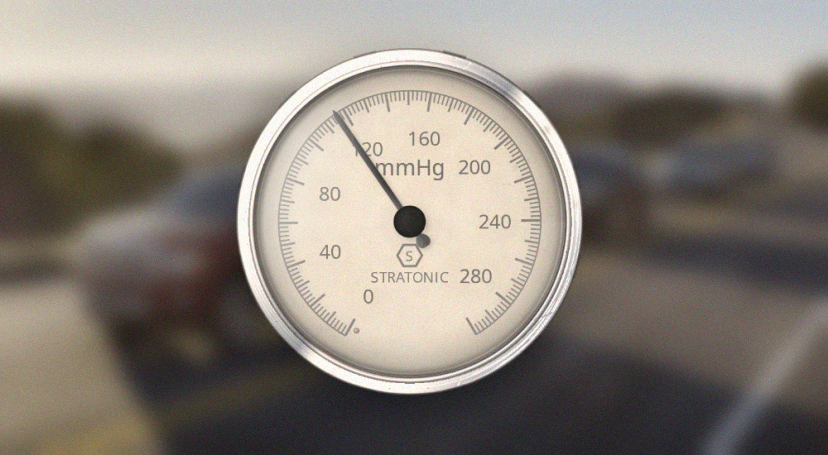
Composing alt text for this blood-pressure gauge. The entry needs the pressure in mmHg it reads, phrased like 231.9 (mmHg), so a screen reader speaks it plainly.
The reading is 116 (mmHg)
